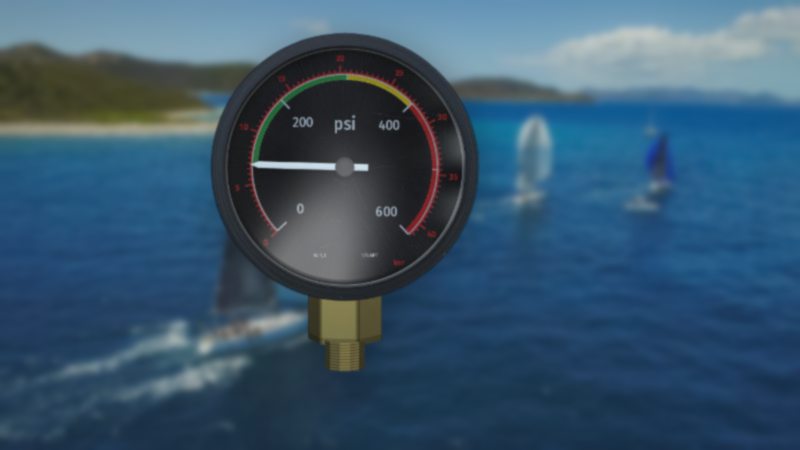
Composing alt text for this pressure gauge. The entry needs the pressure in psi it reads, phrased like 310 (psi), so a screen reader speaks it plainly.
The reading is 100 (psi)
